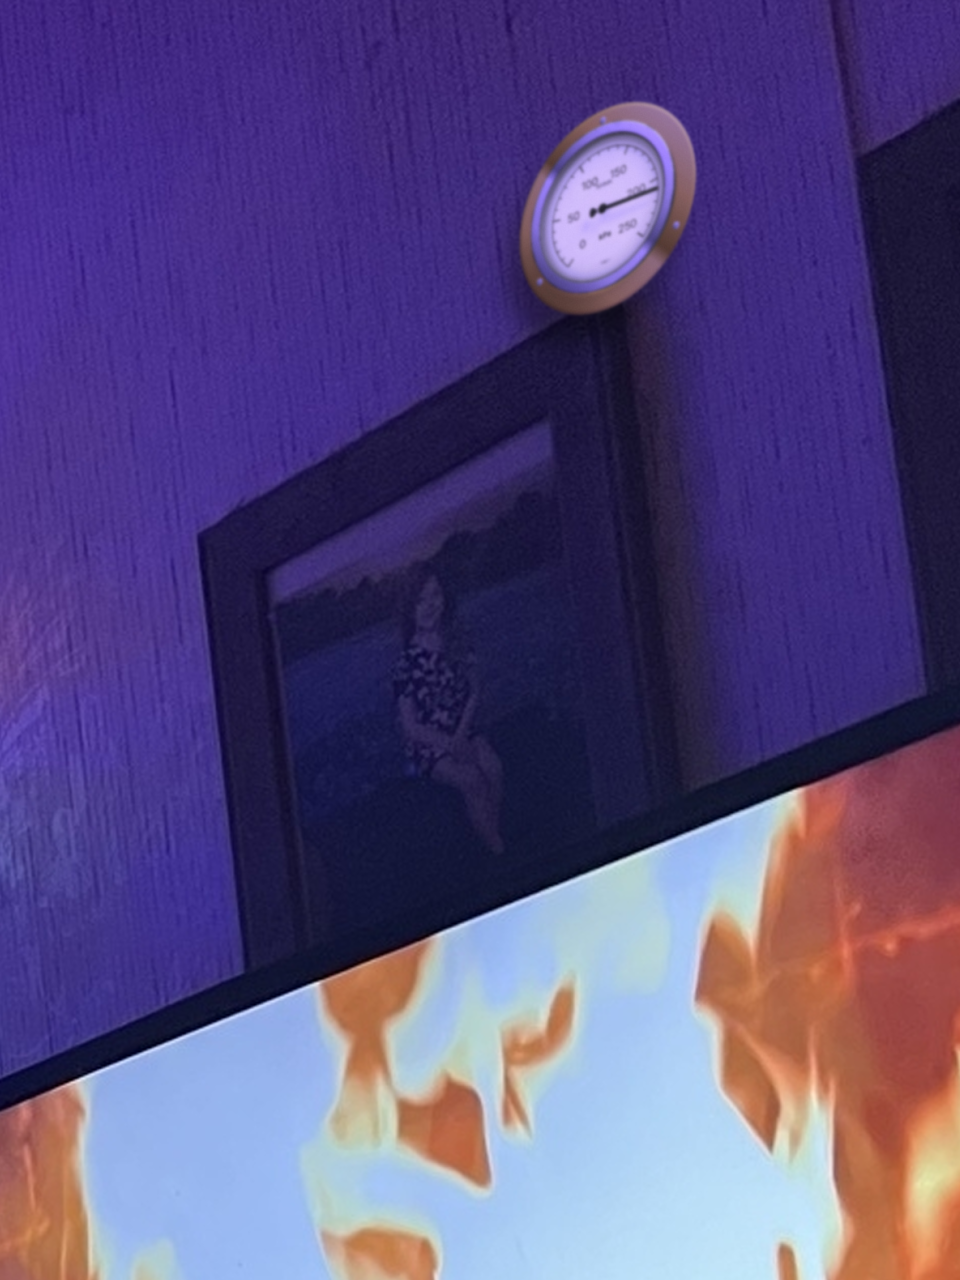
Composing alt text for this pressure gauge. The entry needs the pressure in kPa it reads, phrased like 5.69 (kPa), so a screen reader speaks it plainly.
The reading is 210 (kPa)
